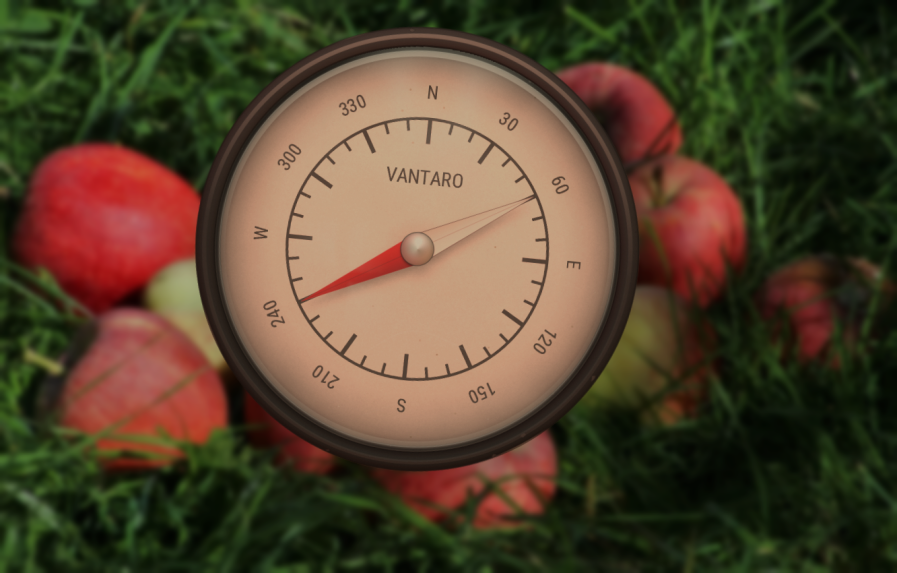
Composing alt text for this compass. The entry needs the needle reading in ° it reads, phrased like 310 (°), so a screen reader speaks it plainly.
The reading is 240 (°)
